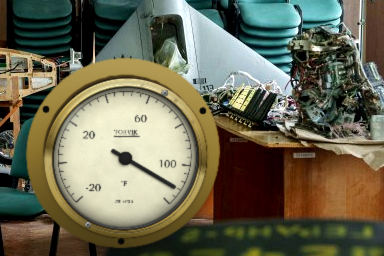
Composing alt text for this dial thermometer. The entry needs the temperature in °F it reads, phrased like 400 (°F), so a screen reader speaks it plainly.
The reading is 112 (°F)
